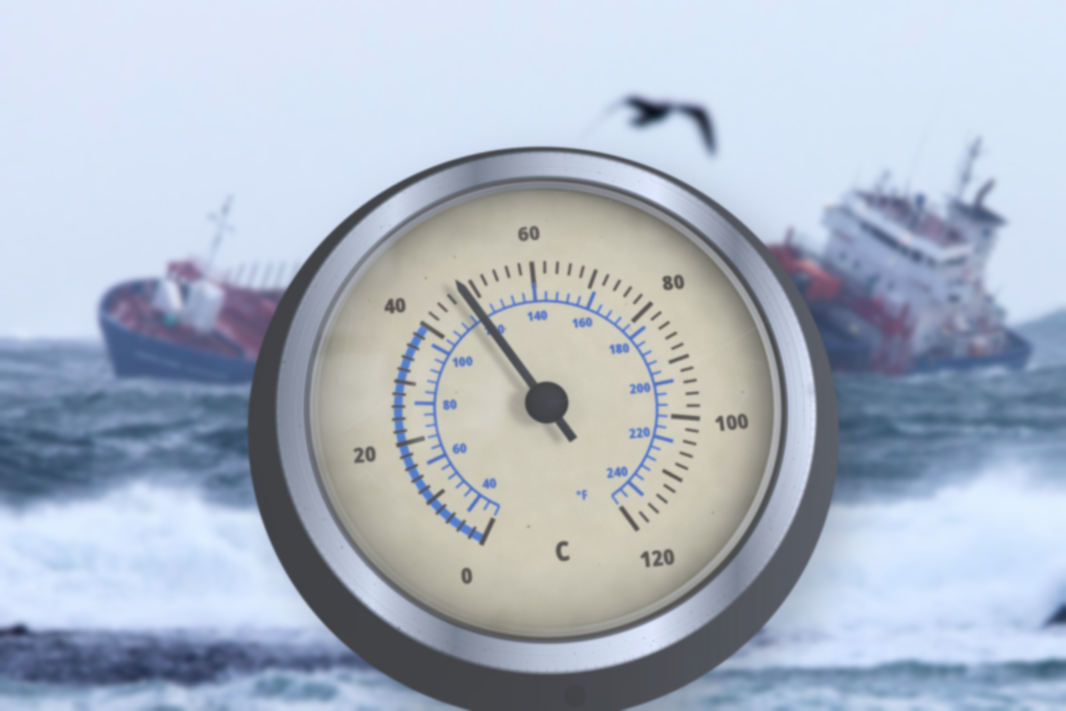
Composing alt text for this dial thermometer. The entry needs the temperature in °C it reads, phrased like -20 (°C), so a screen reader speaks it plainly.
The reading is 48 (°C)
